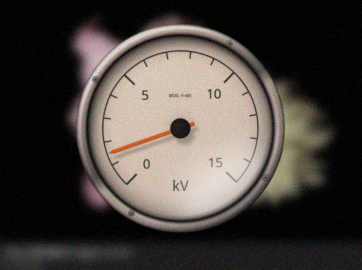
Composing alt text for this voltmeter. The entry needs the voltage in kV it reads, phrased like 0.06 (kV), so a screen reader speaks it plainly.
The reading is 1.5 (kV)
